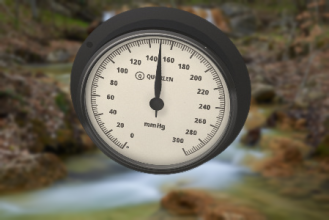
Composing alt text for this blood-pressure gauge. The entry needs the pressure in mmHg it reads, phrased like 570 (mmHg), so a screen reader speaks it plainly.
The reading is 150 (mmHg)
